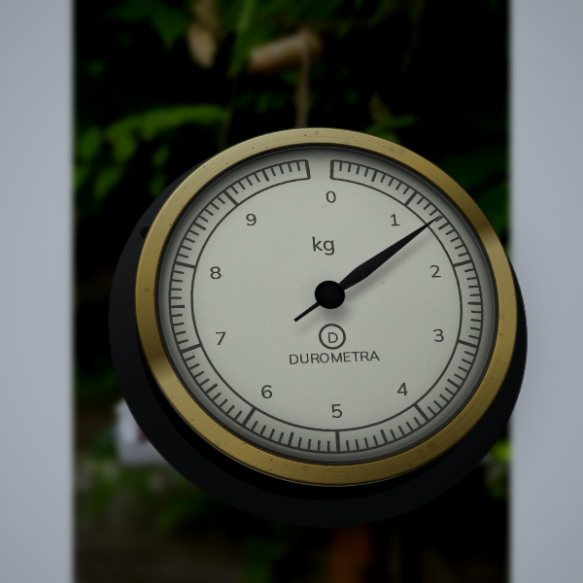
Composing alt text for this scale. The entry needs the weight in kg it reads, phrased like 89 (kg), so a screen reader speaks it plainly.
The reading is 1.4 (kg)
